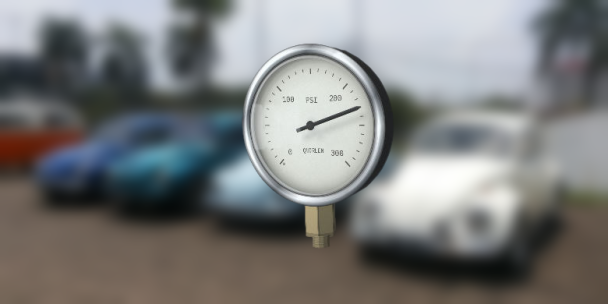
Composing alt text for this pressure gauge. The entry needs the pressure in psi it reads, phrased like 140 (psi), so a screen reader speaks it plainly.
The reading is 230 (psi)
